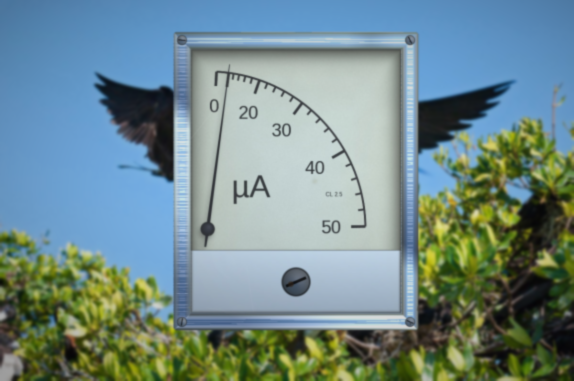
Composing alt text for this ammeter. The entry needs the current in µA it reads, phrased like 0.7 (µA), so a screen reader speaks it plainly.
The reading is 10 (µA)
